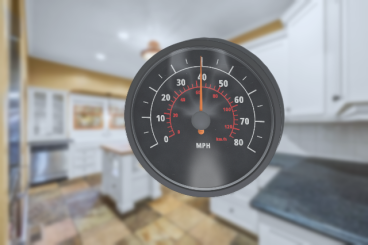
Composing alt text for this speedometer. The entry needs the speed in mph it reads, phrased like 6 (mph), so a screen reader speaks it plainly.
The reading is 40 (mph)
